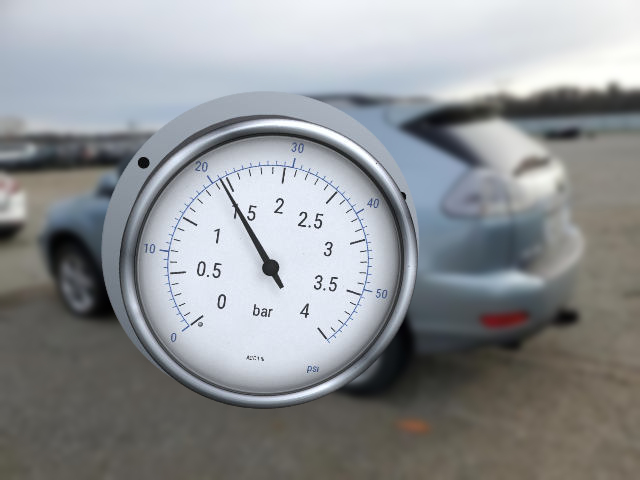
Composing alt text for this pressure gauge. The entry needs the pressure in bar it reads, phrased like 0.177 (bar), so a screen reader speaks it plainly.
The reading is 1.45 (bar)
